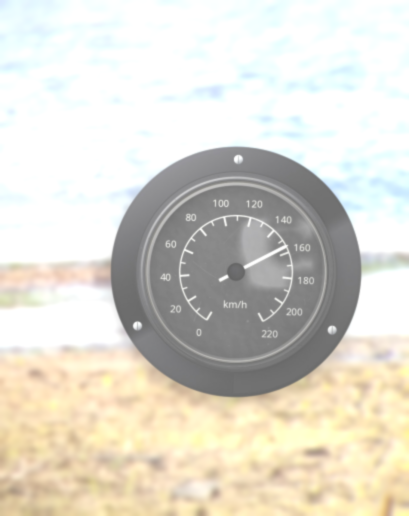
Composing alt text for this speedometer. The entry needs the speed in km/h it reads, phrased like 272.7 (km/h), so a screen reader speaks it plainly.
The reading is 155 (km/h)
